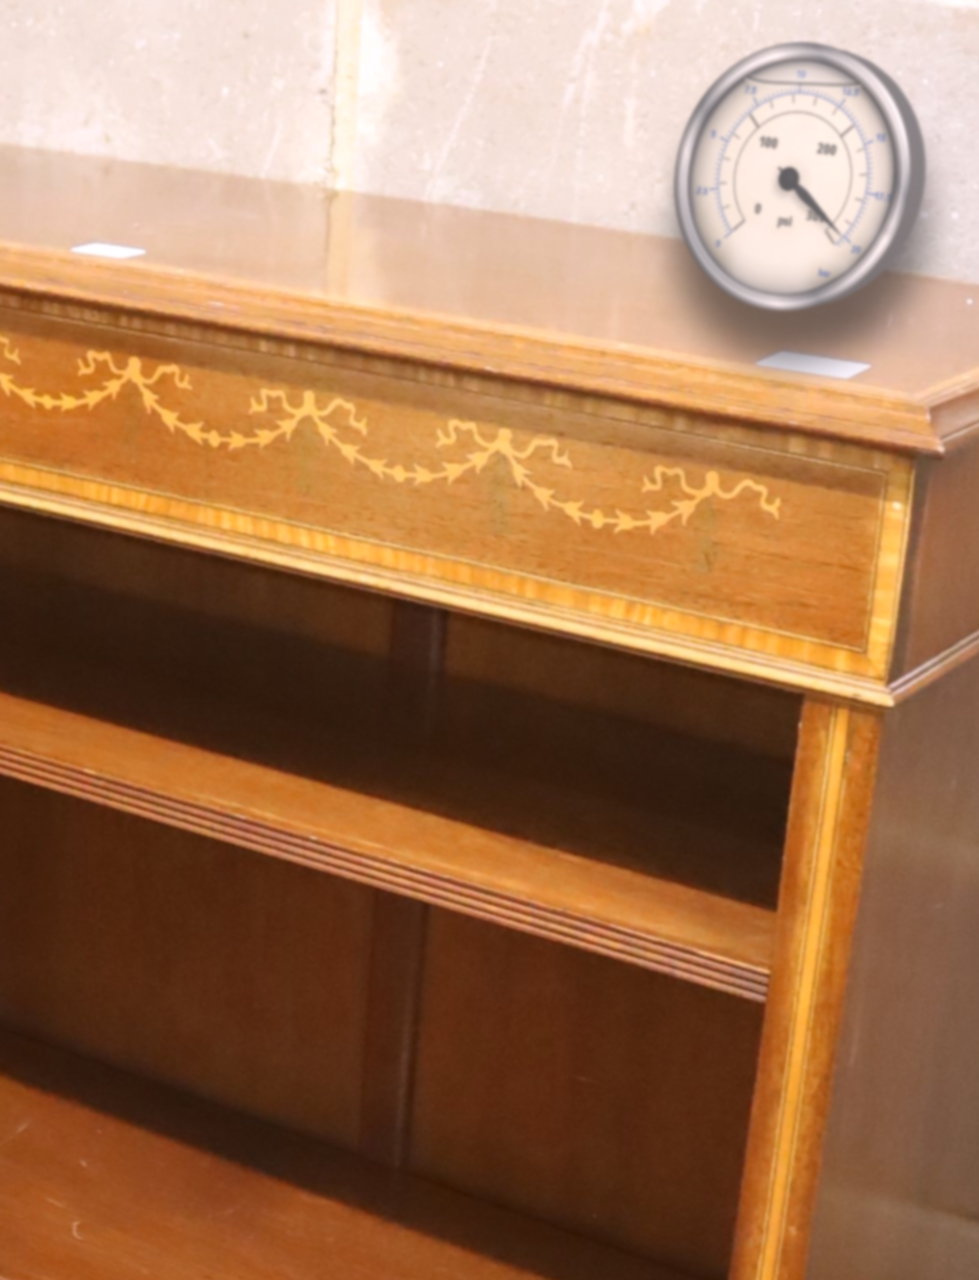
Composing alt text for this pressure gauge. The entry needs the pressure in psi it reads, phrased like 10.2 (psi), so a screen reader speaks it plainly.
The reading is 290 (psi)
